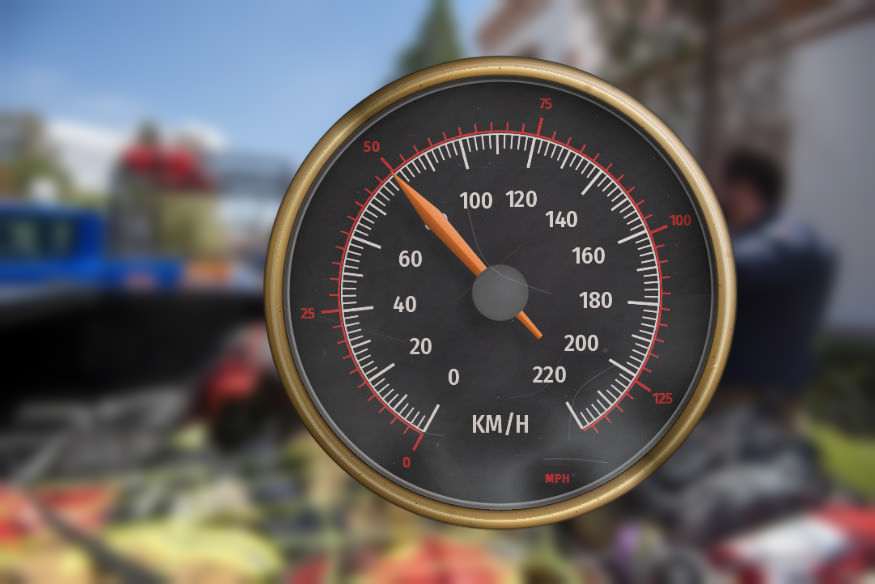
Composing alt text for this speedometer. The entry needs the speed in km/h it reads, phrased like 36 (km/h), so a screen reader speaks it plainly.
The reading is 80 (km/h)
